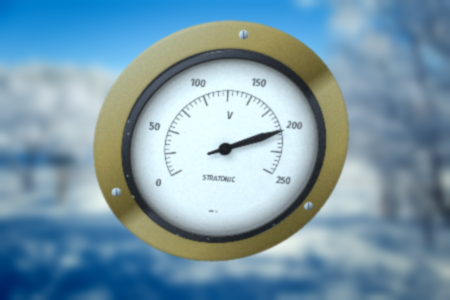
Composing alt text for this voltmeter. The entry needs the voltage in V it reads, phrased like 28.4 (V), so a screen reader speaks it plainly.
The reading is 200 (V)
